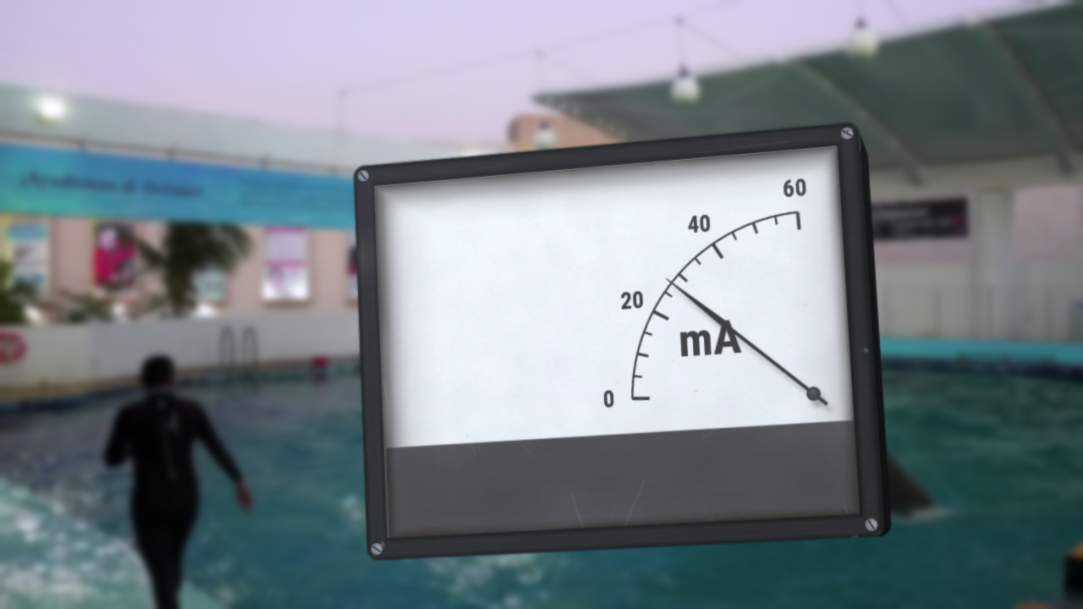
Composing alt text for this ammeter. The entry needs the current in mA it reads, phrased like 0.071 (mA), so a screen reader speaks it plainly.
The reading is 27.5 (mA)
